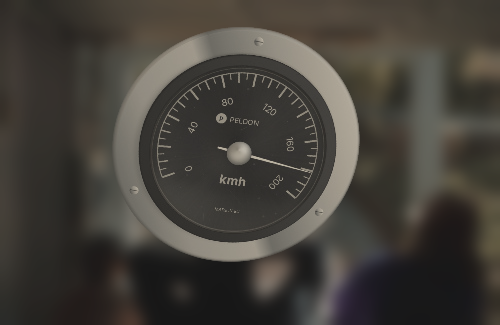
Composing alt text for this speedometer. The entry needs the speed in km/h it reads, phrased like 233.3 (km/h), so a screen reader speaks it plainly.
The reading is 180 (km/h)
